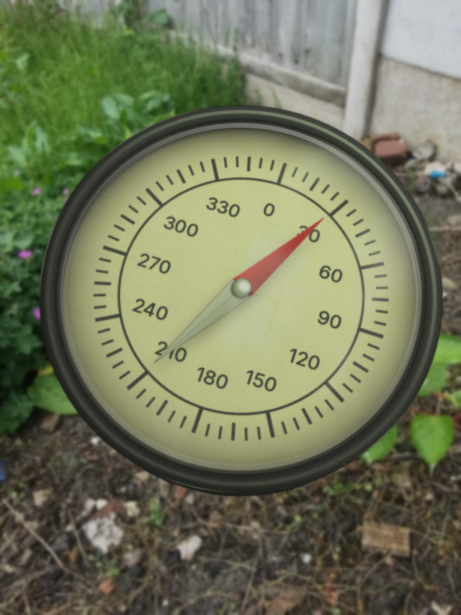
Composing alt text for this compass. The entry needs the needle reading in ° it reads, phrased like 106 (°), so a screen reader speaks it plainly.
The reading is 30 (°)
